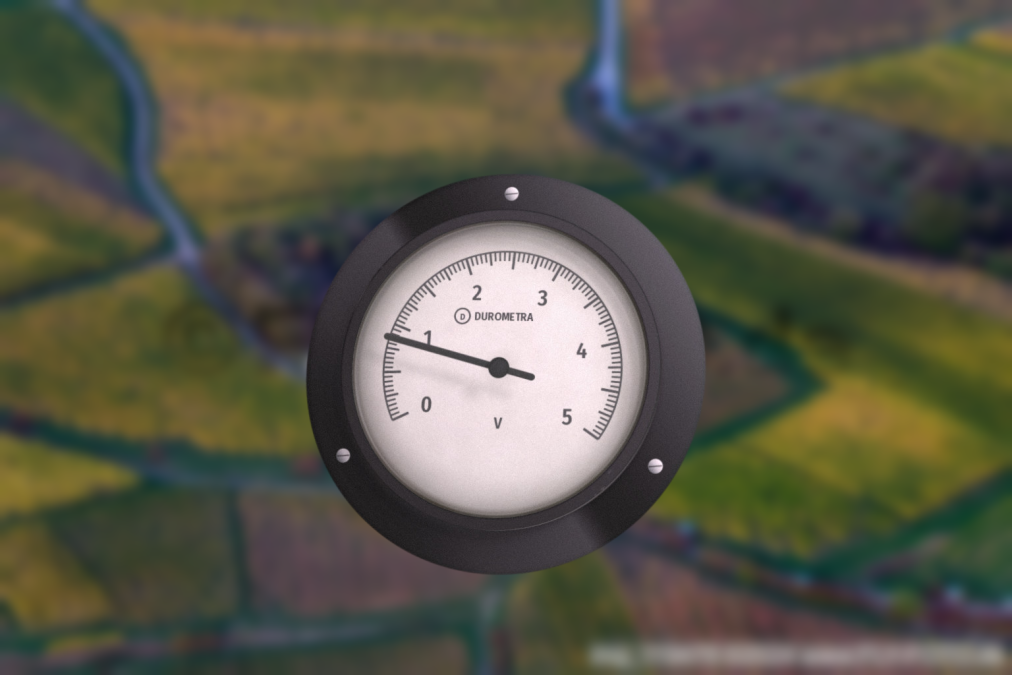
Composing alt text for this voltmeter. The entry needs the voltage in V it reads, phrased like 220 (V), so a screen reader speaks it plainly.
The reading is 0.85 (V)
